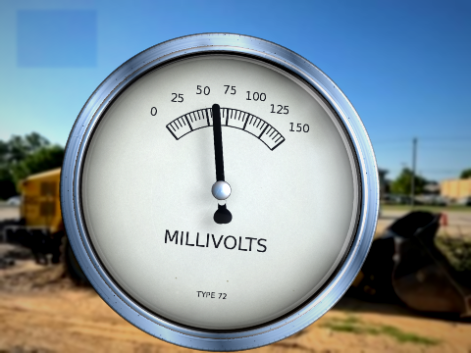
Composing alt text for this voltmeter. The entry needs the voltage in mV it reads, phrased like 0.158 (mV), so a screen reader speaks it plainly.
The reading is 60 (mV)
